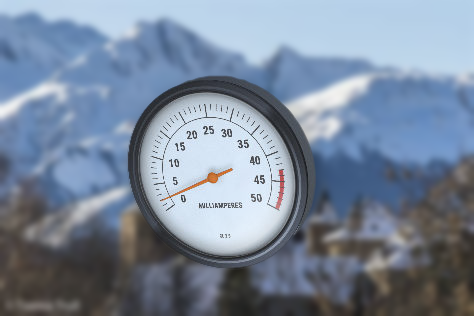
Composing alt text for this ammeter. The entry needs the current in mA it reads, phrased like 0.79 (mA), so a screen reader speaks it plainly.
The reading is 2 (mA)
